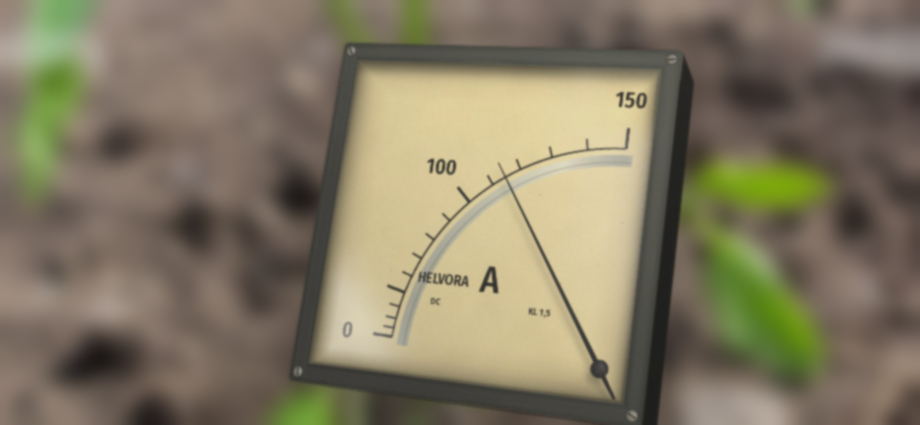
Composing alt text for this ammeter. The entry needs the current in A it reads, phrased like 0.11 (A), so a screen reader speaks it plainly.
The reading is 115 (A)
